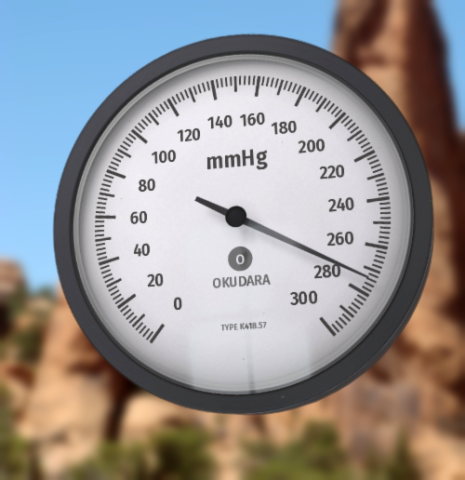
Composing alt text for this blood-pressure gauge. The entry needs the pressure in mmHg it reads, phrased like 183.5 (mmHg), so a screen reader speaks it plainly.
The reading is 274 (mmHg)
